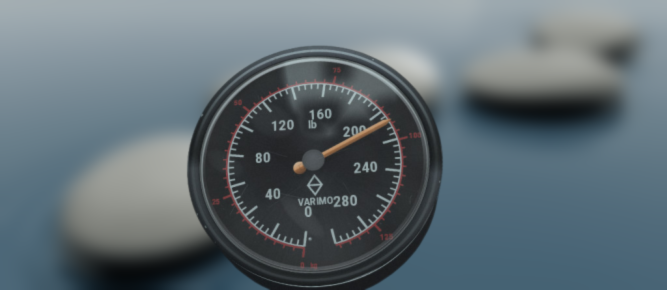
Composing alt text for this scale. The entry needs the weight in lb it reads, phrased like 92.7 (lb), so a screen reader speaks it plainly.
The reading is 208 (lb)
